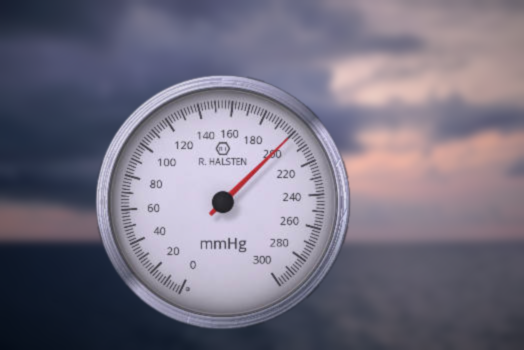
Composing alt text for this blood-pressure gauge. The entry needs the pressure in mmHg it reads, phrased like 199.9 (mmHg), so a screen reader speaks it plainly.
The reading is 200 (mmHg)
